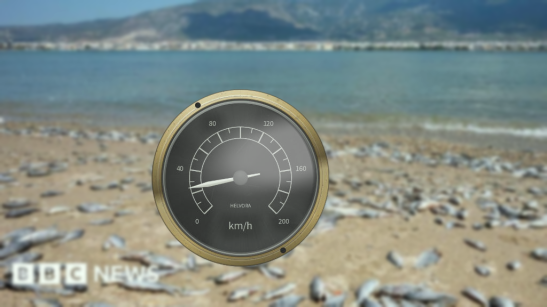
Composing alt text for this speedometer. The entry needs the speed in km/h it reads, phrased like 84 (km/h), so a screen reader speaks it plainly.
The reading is 25 (km/h)
